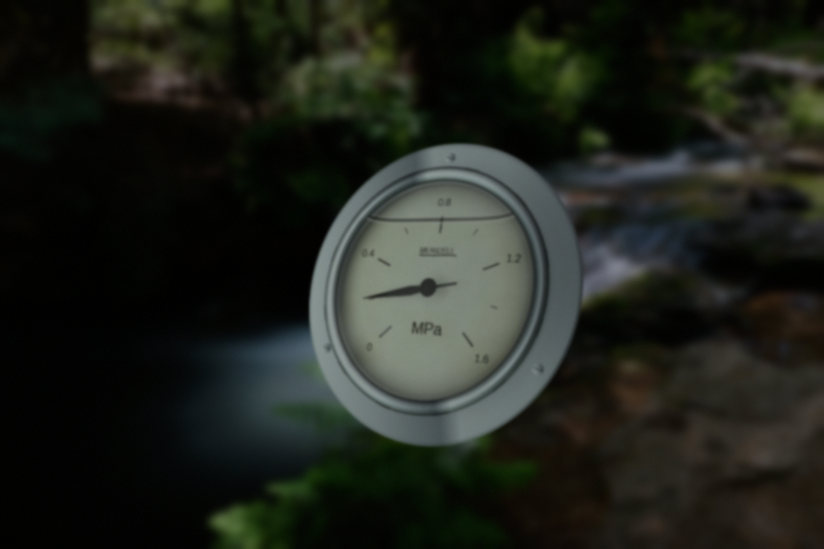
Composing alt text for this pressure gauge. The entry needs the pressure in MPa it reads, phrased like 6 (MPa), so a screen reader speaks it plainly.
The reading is 0.2 (MPa)
